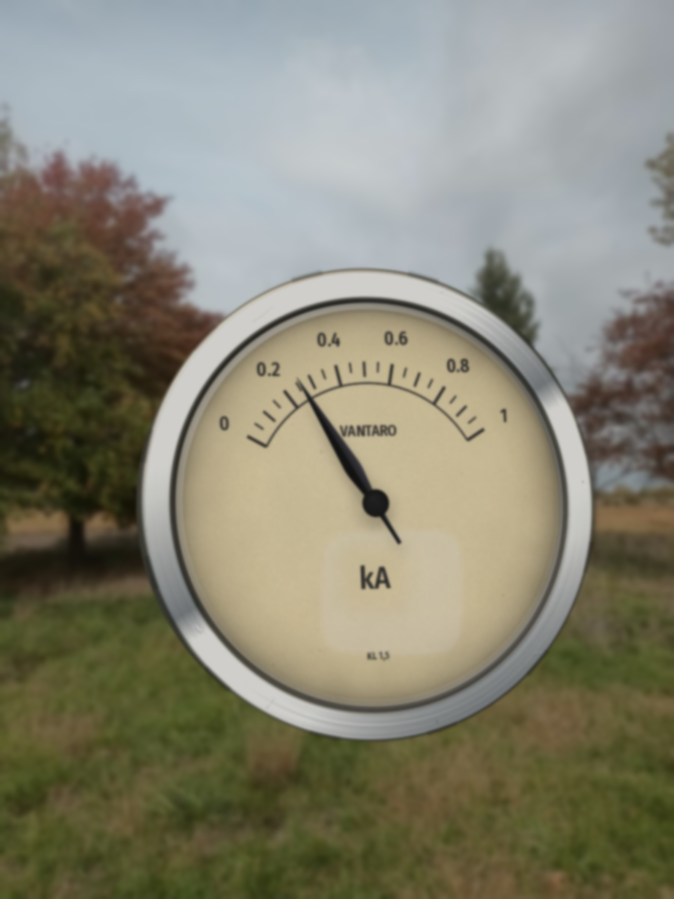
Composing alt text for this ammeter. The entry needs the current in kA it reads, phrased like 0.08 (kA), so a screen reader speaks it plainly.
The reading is 0.25 (kA)
